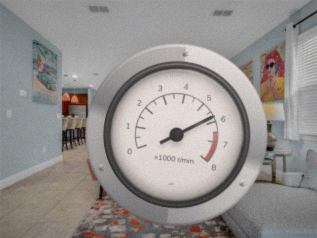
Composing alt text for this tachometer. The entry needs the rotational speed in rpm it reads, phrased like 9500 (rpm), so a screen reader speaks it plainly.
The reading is 5750 (rpm)
